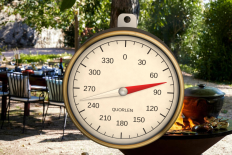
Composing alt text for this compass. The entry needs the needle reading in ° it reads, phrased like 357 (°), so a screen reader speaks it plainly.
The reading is 75 (°)
